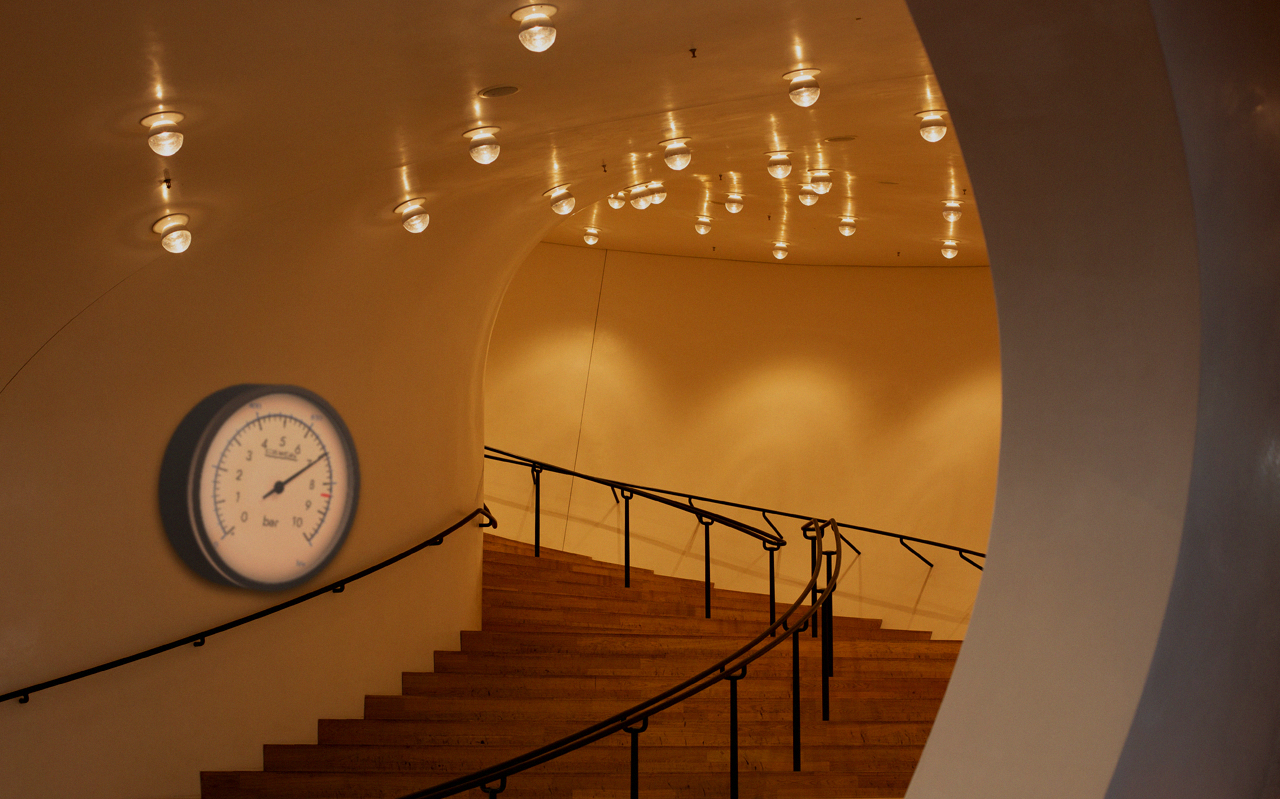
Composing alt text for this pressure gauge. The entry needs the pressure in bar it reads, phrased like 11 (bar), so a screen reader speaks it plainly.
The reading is 7 (bar)
